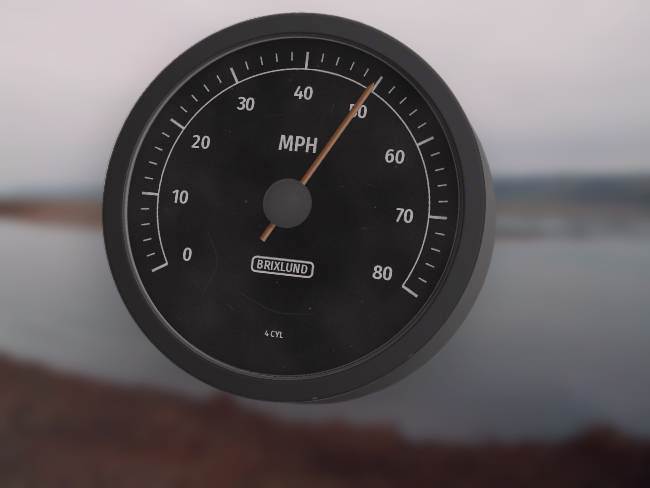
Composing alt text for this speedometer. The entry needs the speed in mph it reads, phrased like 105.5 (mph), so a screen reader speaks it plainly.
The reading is 50 (mph)
